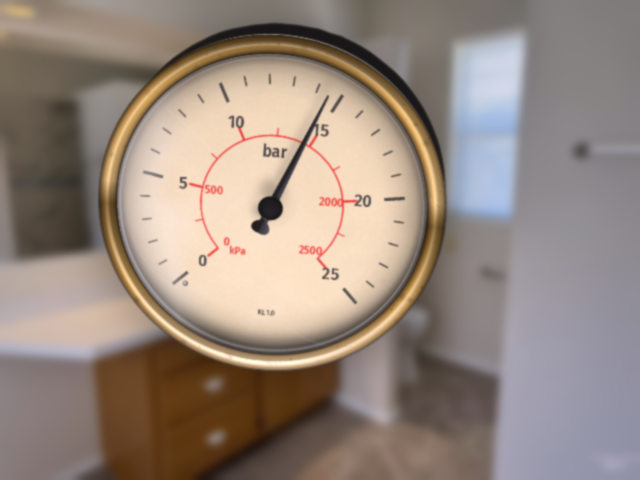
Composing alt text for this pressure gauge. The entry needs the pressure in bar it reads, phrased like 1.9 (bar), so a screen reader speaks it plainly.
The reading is 14.5 (bar)
